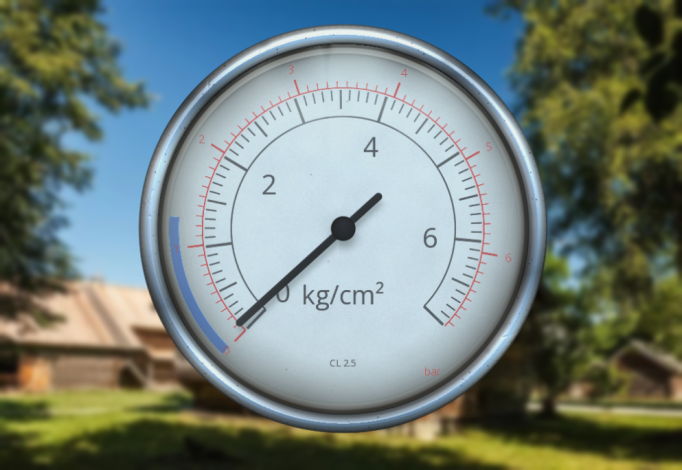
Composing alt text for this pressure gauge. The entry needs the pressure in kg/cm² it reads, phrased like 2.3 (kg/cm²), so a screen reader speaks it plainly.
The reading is 0.1 (kg/cm²)
